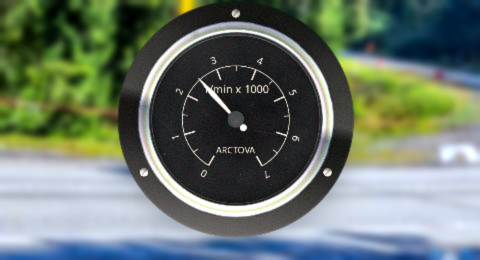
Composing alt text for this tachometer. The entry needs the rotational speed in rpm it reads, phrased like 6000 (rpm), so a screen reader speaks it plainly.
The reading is 2500 (rpm)
